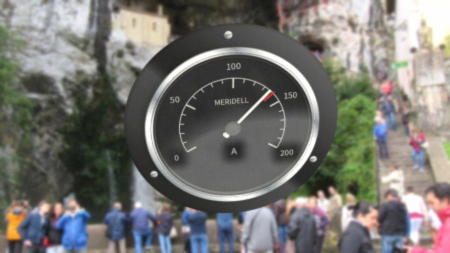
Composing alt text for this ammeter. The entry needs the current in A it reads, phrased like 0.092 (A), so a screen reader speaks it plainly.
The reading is 135 (A)
